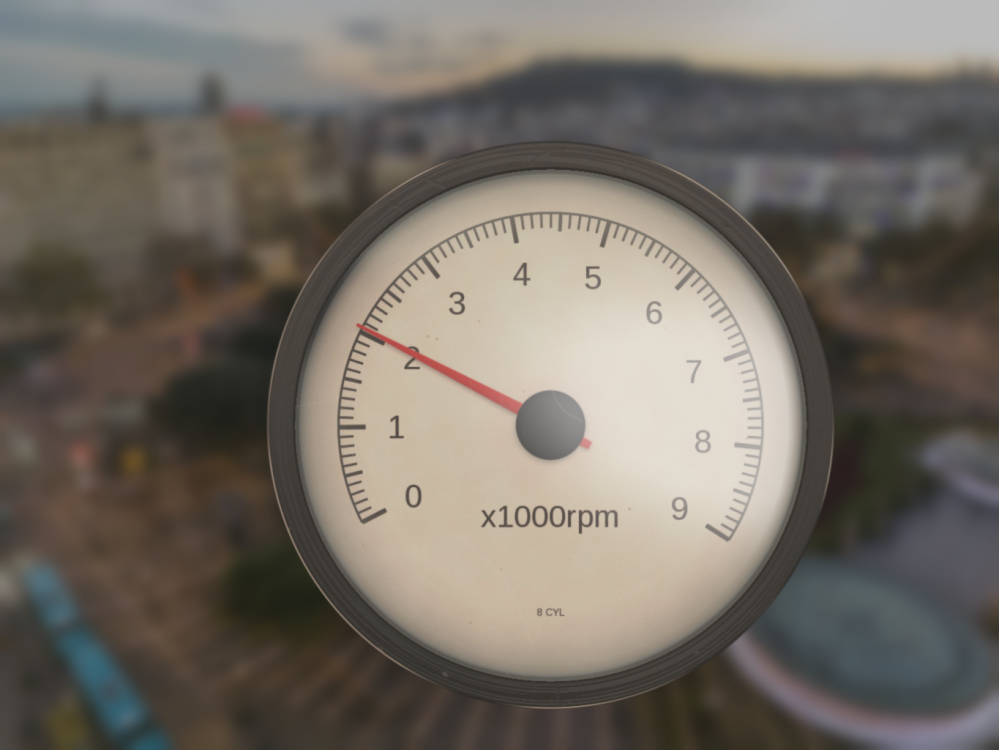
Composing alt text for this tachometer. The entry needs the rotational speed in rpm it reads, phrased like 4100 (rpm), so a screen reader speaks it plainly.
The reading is 2050 (rpm)
